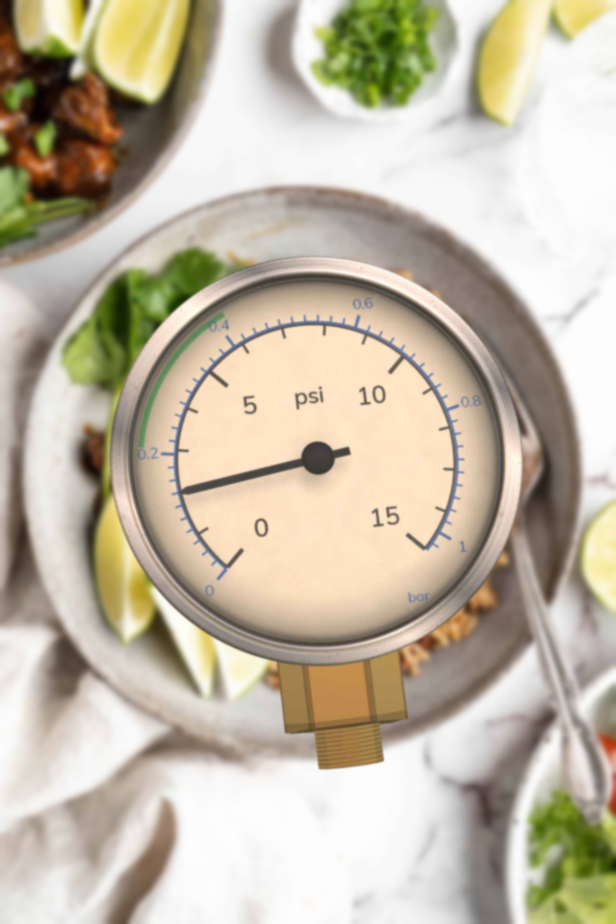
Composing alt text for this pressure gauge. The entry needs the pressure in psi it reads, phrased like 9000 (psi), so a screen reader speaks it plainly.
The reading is 2 (psi)
